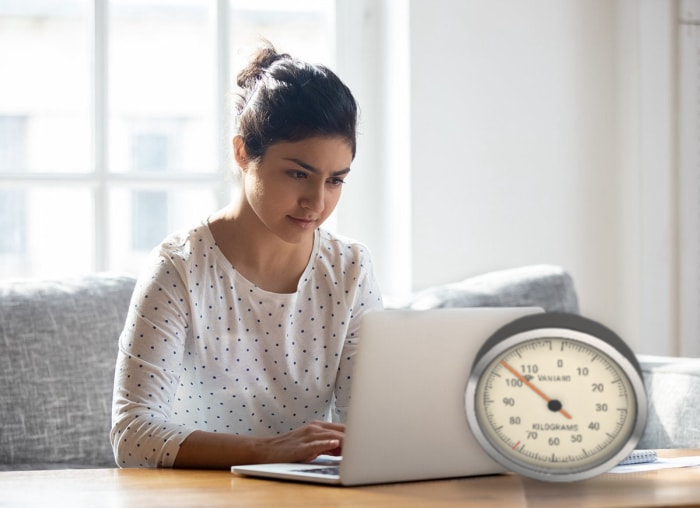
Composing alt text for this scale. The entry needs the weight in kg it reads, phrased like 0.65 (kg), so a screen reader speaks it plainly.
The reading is 105 (kg)
